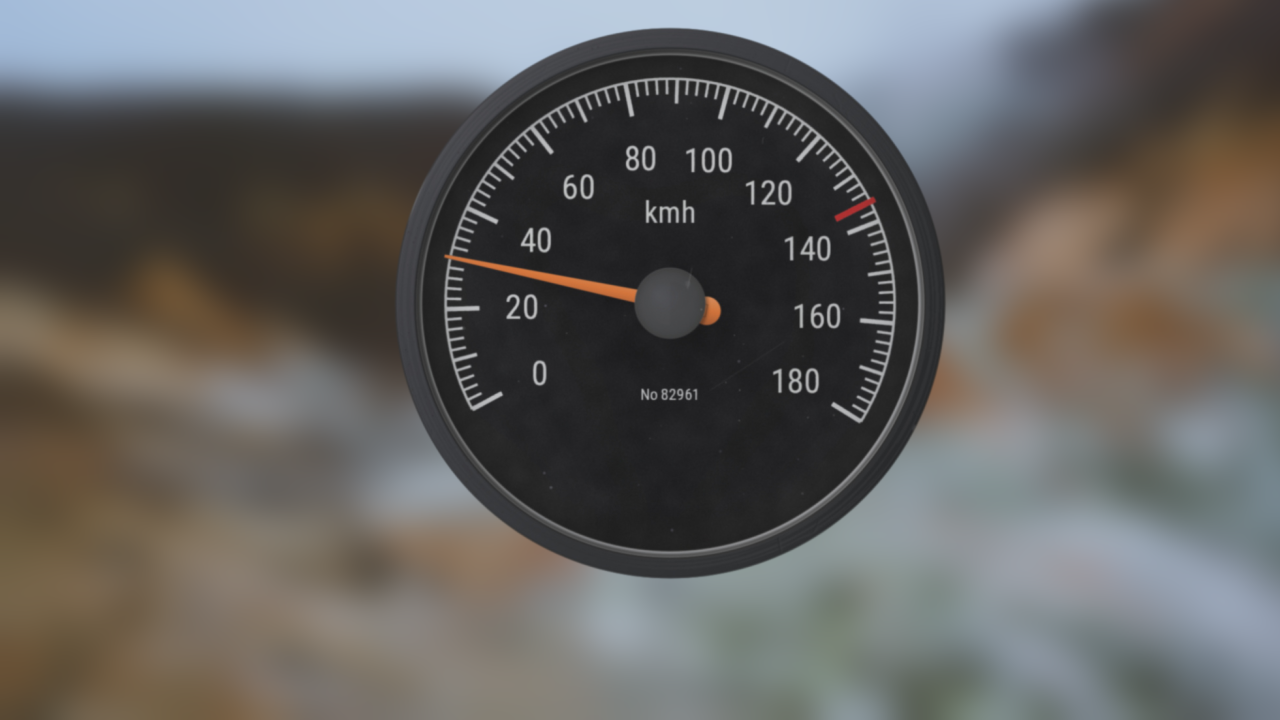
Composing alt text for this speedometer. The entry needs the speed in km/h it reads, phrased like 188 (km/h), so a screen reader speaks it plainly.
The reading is 30 (km/h)
